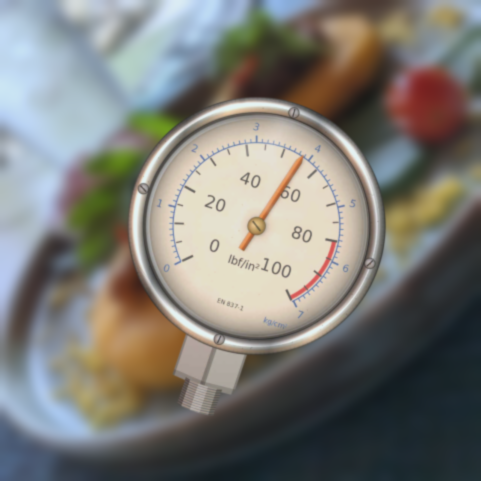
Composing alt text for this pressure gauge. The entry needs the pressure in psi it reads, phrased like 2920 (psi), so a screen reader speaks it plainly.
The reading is 55 (psi)
